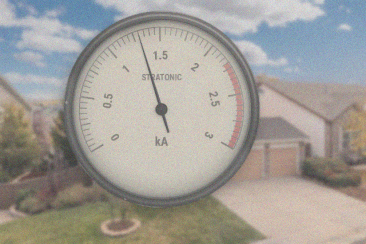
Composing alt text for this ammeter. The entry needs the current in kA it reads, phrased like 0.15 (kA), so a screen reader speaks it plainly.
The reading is 1.3 (kA)
